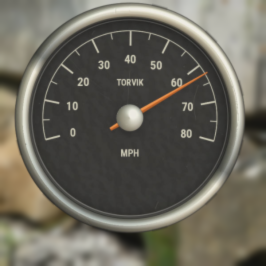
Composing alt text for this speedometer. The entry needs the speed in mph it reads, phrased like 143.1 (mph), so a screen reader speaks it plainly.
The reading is 62.5 (mph)
